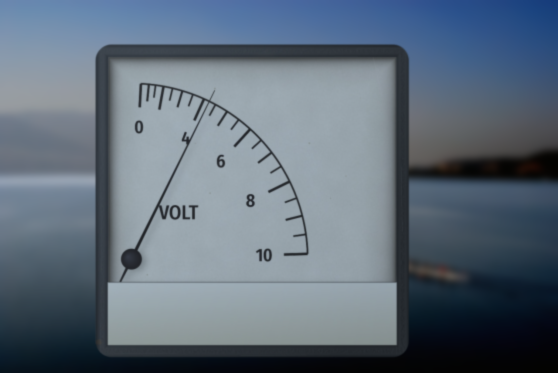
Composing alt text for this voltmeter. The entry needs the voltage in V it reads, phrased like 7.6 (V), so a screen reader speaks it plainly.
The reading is 4.25 (V)
